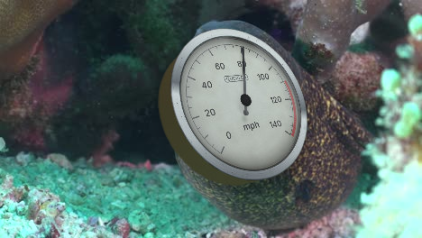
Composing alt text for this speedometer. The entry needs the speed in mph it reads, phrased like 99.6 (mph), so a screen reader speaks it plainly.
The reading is 80 (mph)
